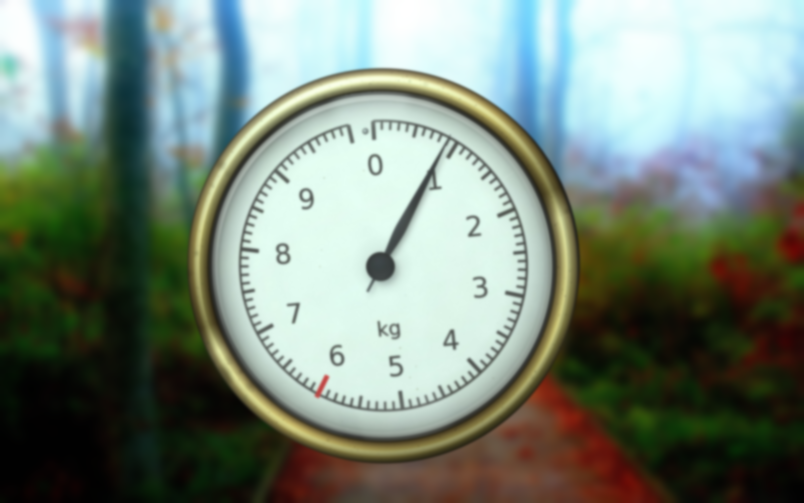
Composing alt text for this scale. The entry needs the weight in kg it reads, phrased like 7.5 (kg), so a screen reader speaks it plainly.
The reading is 0.9 (kg)
